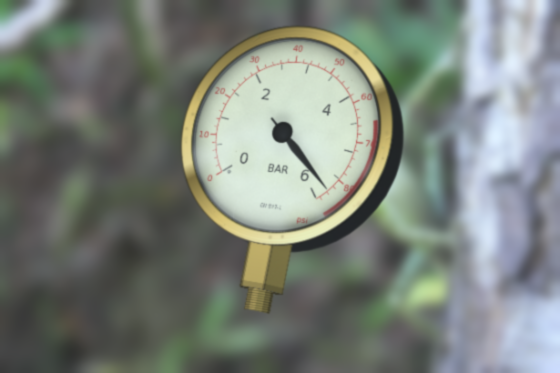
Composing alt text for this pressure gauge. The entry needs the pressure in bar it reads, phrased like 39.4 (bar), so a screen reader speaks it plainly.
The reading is 5.75 (bar)
